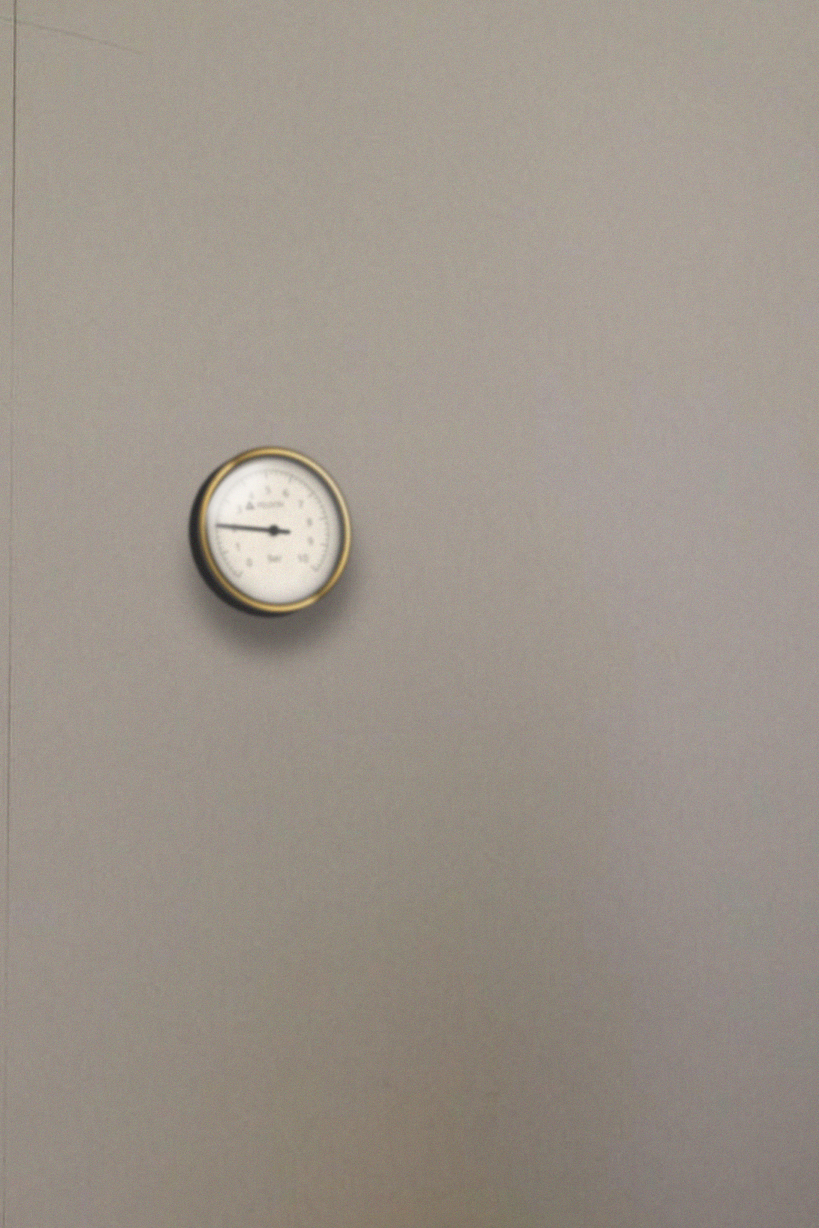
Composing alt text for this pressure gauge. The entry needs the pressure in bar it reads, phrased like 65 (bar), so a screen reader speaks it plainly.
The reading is 2 (bar)
